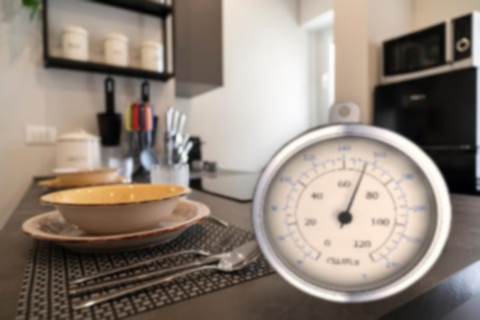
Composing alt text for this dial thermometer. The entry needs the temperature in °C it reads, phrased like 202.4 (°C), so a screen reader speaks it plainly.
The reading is 68 (°C)
